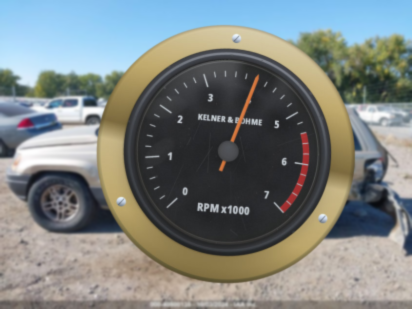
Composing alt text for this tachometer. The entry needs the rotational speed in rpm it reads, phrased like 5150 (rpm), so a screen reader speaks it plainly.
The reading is 4000 (rpm)
